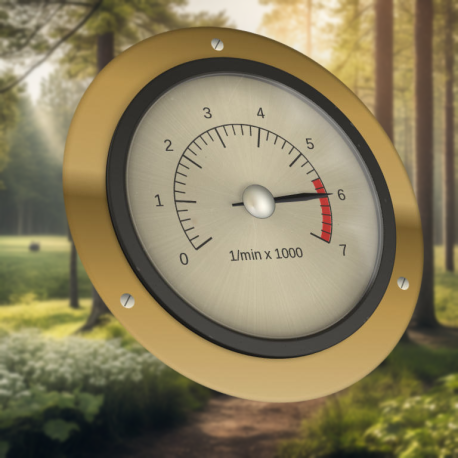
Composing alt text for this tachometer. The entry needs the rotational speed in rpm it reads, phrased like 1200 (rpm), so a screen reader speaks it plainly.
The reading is 6000 (rpm)
